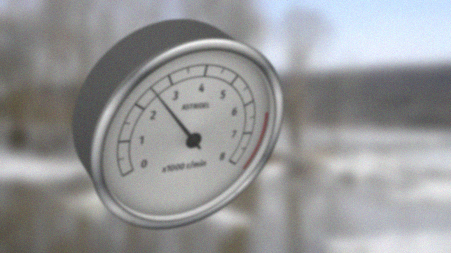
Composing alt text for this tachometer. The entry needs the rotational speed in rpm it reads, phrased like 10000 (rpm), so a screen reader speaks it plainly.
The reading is 2500 (rpm)
